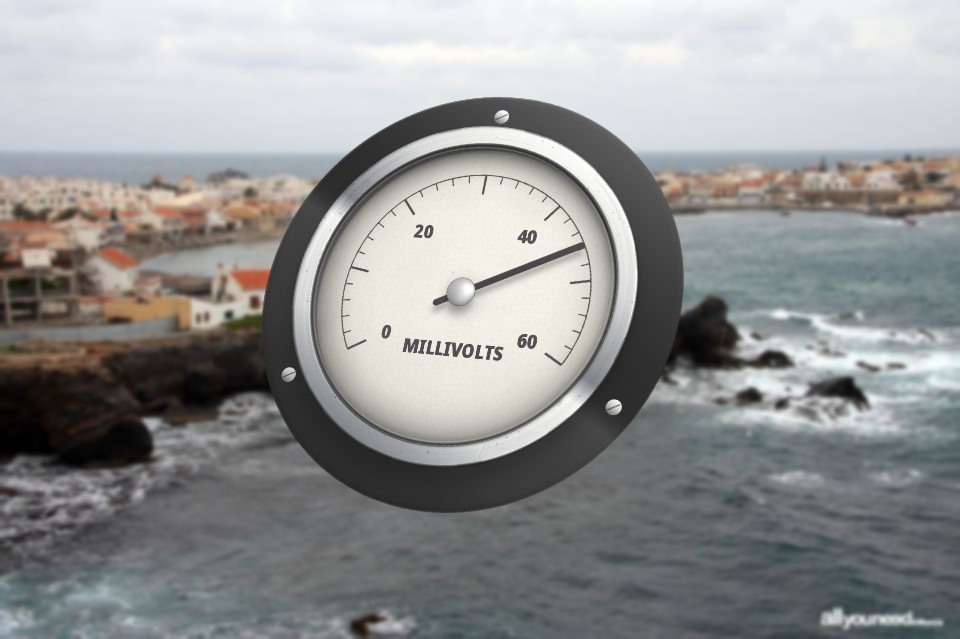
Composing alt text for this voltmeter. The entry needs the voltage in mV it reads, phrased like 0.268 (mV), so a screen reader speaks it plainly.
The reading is 46 (mV)
